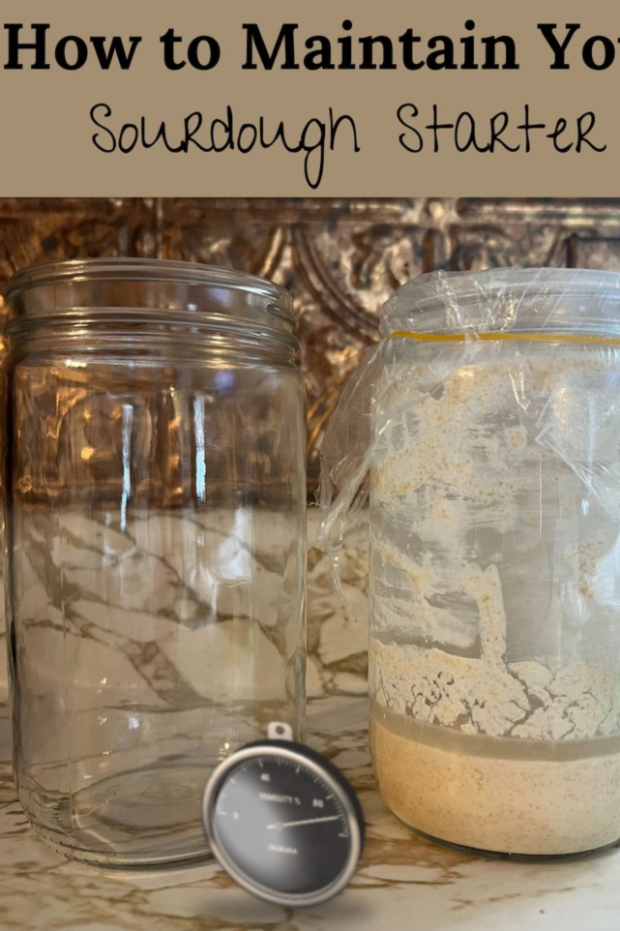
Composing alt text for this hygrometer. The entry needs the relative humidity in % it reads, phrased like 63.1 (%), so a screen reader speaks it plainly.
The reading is 90 (%)
